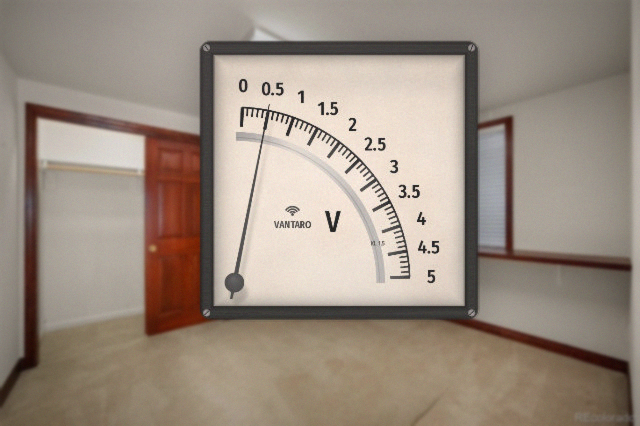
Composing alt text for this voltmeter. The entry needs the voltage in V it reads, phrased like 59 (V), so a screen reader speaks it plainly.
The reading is 0.5 (V)
